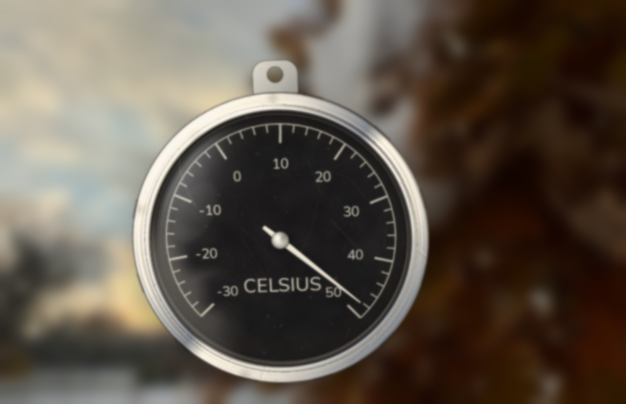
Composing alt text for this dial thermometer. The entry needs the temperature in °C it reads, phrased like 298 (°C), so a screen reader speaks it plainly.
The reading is 48 (°C)
